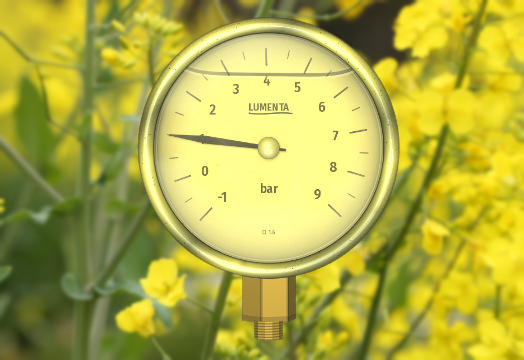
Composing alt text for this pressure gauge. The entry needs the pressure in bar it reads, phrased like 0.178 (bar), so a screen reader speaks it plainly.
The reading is 1 (bar)
